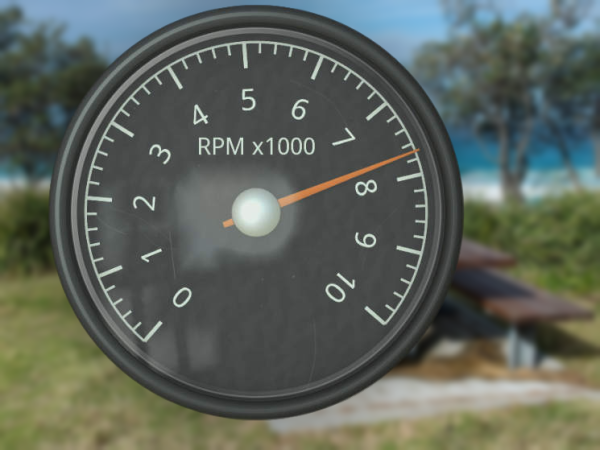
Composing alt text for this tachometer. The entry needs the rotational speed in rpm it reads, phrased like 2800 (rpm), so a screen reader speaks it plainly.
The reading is 7700 (rpm)
